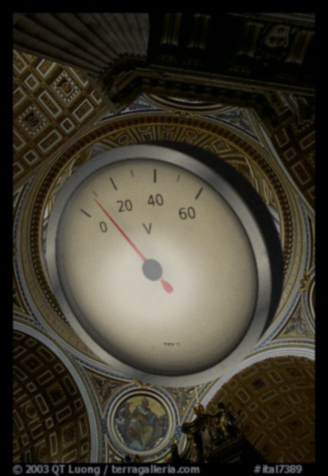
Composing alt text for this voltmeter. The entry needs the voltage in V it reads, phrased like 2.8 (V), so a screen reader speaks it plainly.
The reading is 10 (V)
